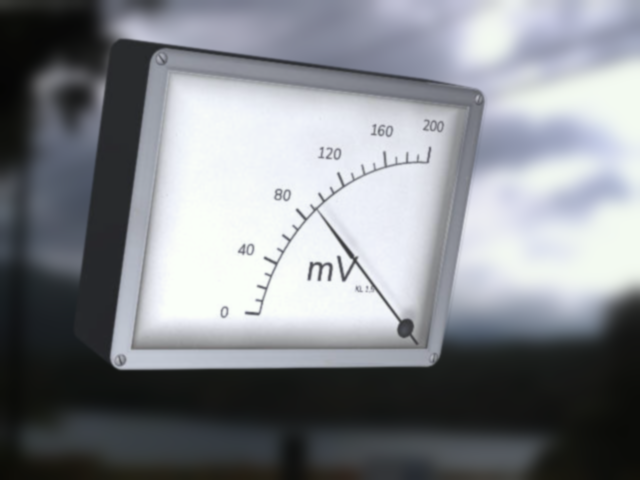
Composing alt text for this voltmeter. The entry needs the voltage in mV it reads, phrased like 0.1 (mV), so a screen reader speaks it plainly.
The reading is 90 (mV)
